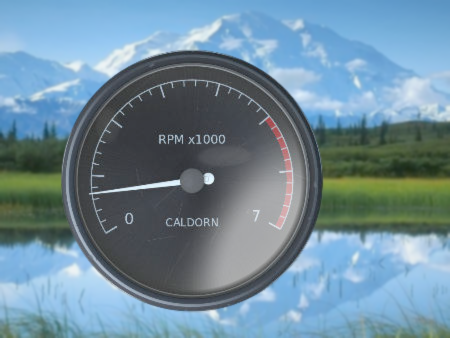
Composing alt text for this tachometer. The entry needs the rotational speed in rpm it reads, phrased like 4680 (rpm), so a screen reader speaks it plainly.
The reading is 700 (rpm)
